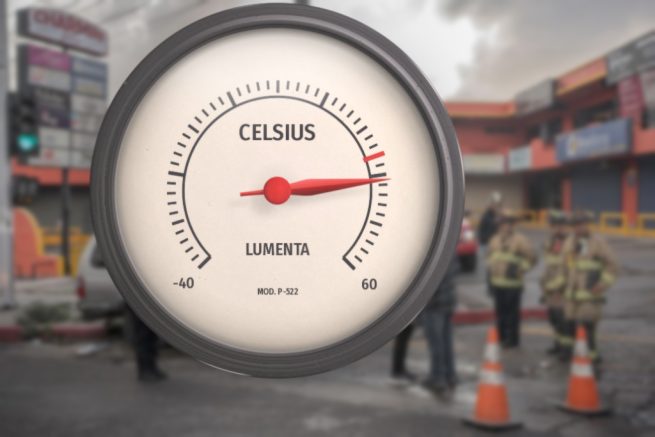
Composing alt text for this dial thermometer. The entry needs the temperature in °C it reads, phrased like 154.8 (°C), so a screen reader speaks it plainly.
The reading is 41 (°C)
